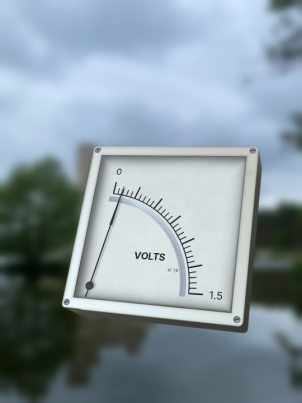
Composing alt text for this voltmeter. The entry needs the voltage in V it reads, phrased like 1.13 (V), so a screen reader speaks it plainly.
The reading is 0.1 (V)
